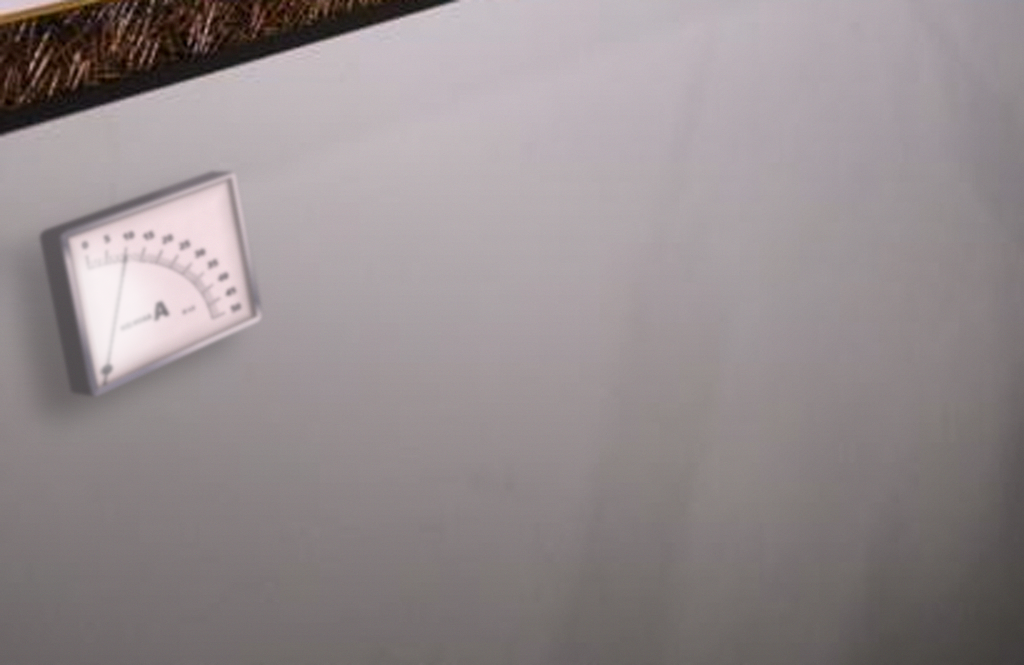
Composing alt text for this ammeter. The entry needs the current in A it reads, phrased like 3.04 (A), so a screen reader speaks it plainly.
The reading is 10 (A)
